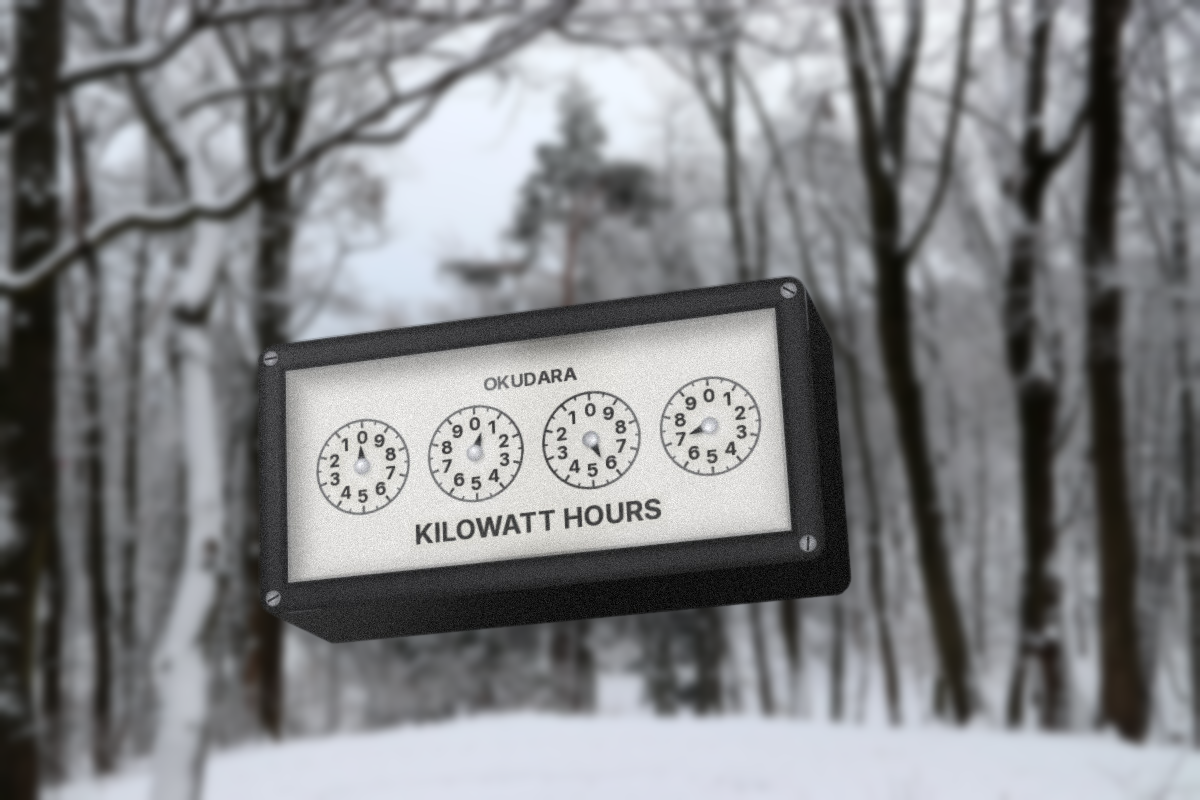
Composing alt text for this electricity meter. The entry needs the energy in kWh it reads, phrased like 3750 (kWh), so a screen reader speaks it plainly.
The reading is 57 (kWh)
